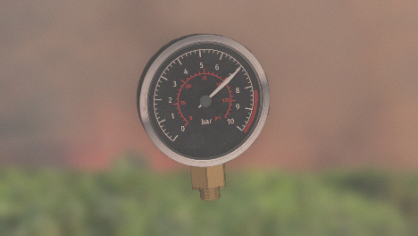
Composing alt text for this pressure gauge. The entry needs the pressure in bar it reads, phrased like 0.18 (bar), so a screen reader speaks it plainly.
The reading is 7 (bar)
